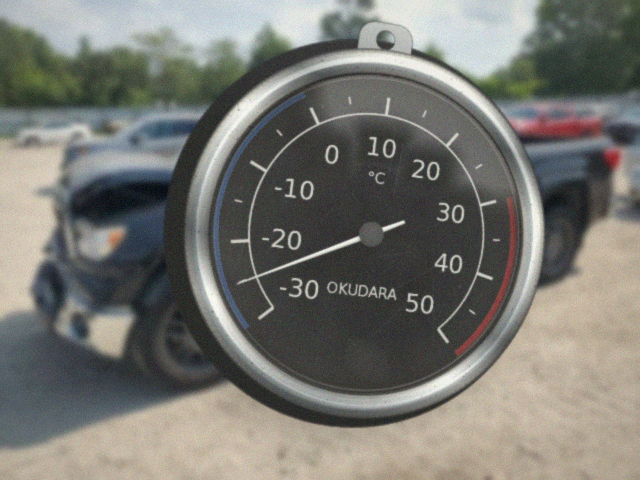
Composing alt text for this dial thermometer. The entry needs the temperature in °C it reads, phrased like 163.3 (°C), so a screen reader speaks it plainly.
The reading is -25 (°C)
